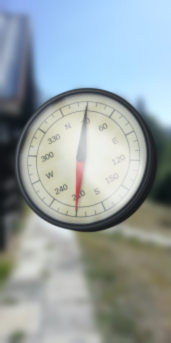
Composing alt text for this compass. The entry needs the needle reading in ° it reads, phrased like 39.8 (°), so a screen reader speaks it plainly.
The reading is 210 (°)
